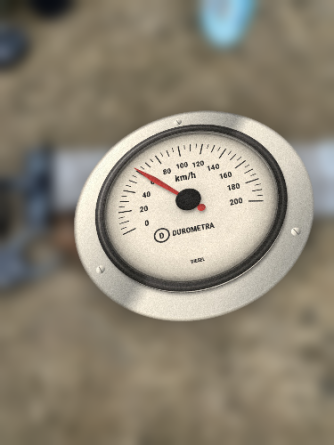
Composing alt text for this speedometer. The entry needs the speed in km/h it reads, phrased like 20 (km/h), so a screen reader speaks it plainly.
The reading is 60 (km/h)
